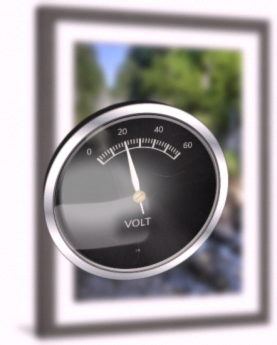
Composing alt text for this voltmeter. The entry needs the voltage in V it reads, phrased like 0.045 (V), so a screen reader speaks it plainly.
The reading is 20 (V)
